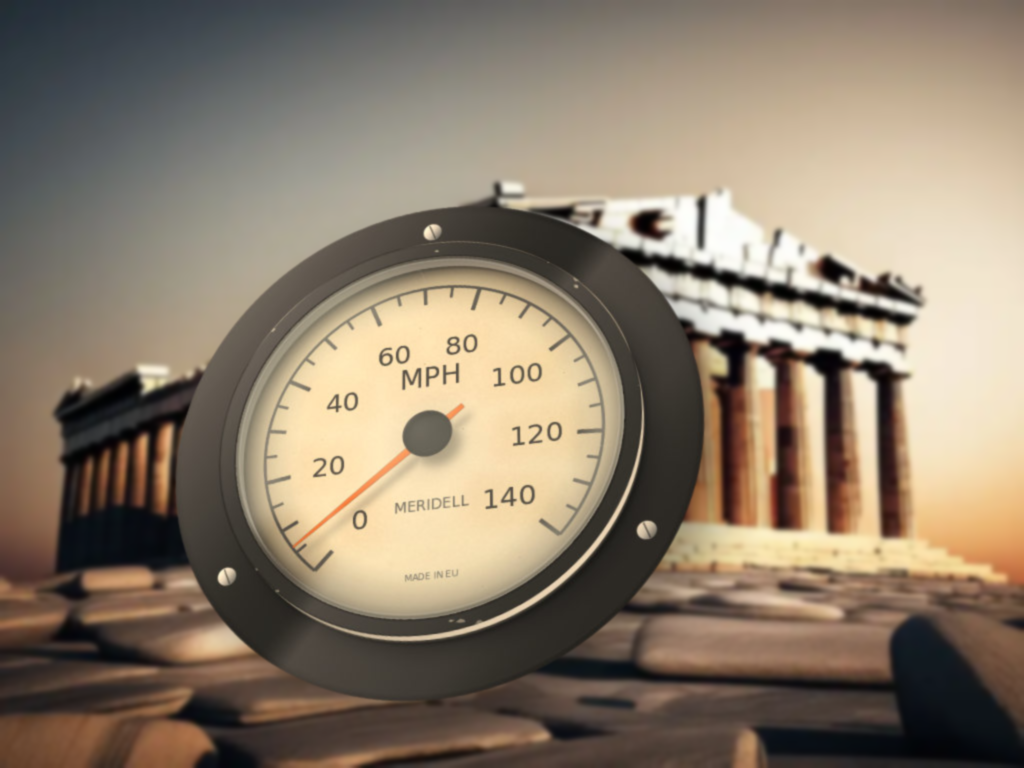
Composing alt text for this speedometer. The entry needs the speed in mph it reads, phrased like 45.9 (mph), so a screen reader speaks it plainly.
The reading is 5 (mph)
